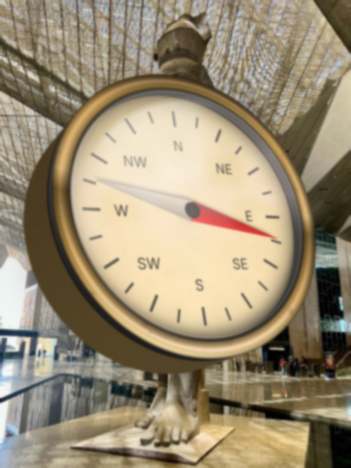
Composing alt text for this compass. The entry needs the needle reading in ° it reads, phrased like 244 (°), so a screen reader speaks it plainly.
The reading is 105 (°)
